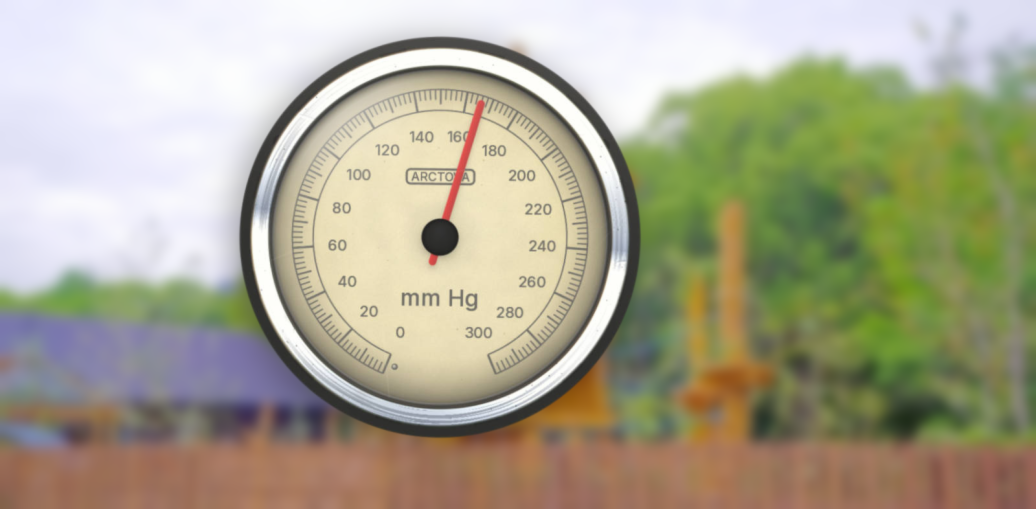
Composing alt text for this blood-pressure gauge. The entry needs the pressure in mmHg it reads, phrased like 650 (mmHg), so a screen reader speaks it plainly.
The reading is 166 (mmHg)
